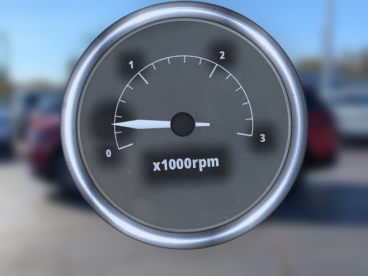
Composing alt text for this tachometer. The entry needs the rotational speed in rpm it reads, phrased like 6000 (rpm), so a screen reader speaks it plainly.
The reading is 300 (rpm)
